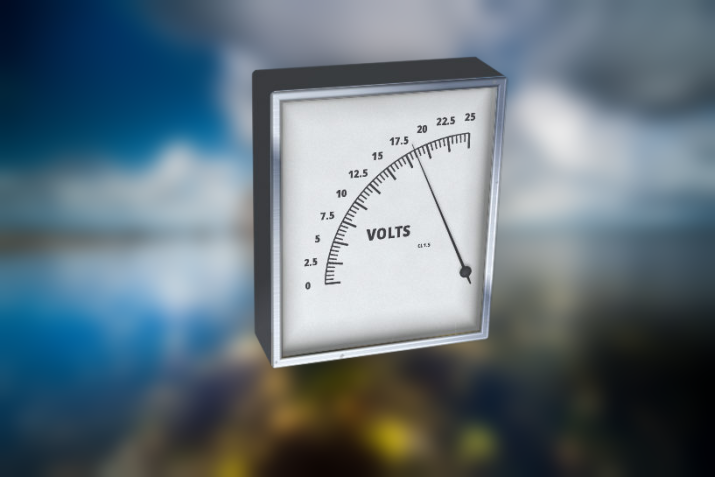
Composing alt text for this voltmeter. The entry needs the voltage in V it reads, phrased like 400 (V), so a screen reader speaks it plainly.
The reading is 18.5 (V)
